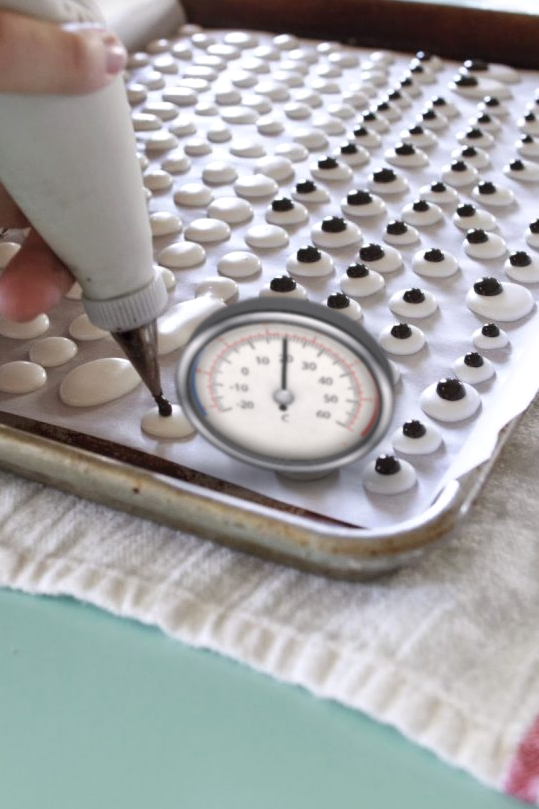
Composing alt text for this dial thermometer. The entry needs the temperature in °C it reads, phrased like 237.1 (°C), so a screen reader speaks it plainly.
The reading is 20 (°C)
